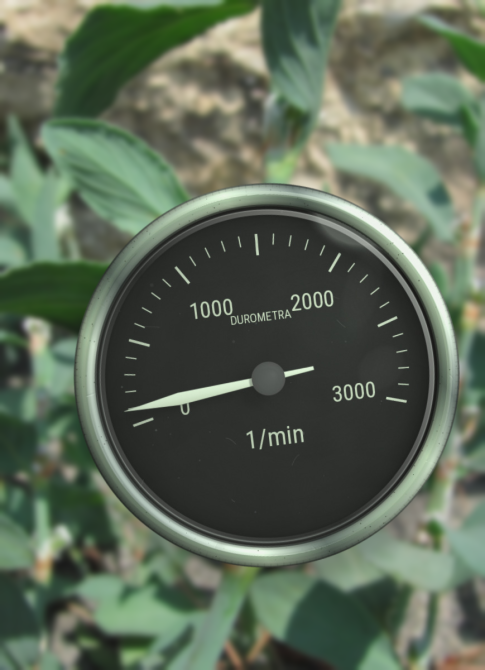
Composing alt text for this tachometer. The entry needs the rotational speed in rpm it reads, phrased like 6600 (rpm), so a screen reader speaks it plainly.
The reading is 100 (rpm)
